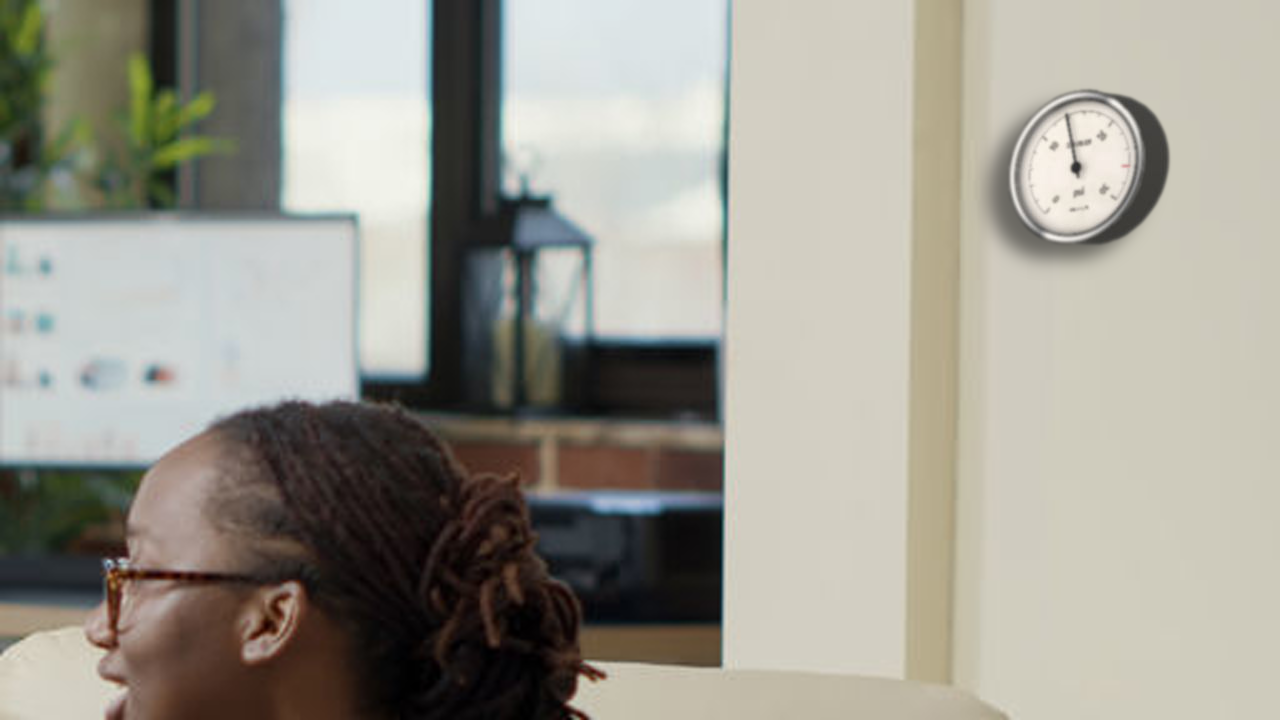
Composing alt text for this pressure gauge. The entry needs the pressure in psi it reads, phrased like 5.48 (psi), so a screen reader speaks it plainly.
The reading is 14 (psi)
